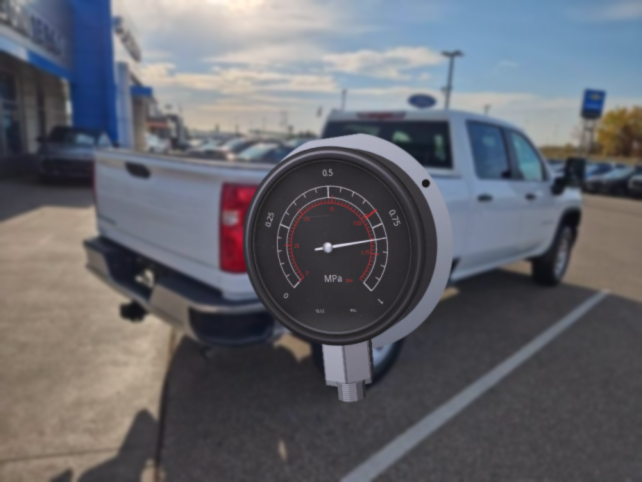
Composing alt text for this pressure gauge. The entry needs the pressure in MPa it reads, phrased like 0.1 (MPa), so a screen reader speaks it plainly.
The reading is 0.8 (MPa)
